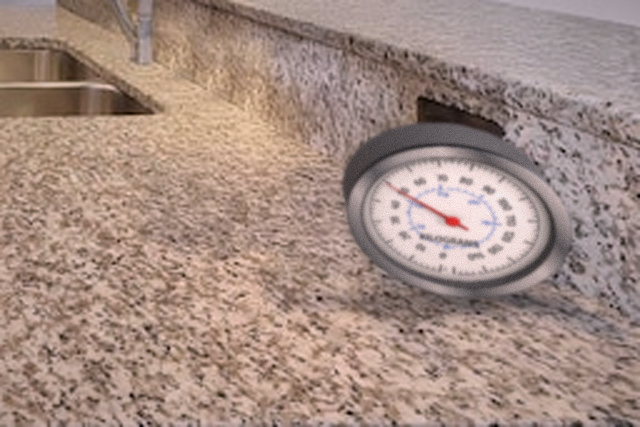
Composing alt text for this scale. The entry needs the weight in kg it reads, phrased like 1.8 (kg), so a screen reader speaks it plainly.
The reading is 50 (kg)
